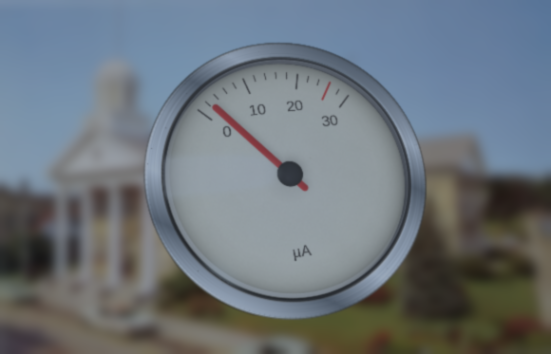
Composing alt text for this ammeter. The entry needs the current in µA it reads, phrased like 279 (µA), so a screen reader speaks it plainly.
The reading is 2 (µA)
